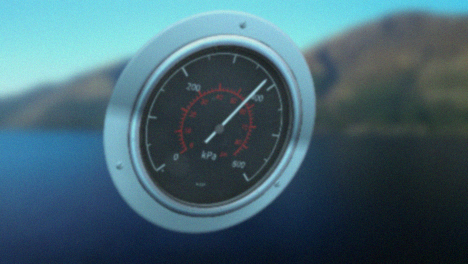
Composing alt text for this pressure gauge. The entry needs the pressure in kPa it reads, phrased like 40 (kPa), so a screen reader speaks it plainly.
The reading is 375 (kPa)
